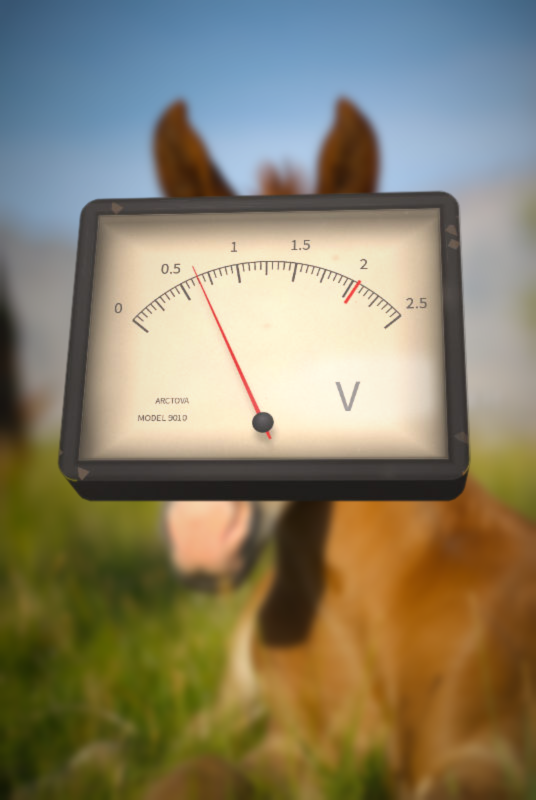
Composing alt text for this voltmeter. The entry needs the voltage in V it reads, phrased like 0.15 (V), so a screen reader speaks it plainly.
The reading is 0.65 (V)
